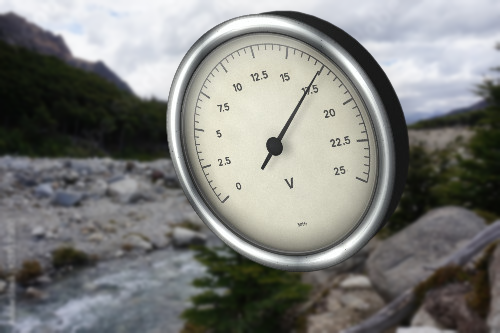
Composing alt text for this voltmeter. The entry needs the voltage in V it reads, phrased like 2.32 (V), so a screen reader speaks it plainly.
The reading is 17.5 (V)
